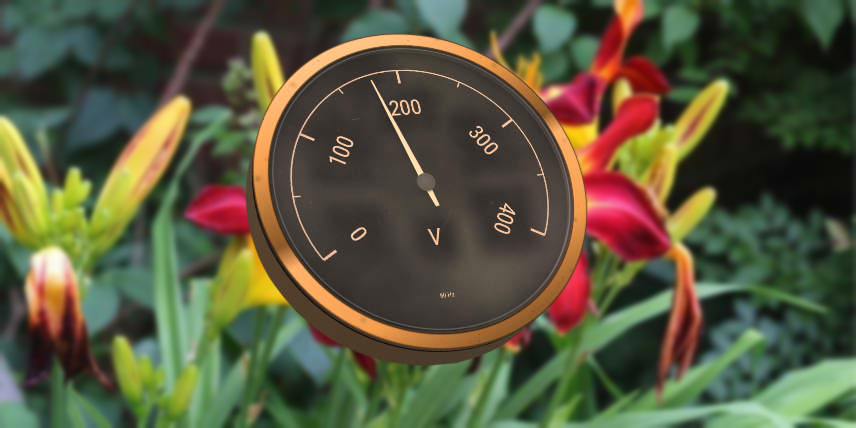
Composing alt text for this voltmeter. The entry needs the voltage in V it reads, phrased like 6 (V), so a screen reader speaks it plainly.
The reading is 175 (V)
